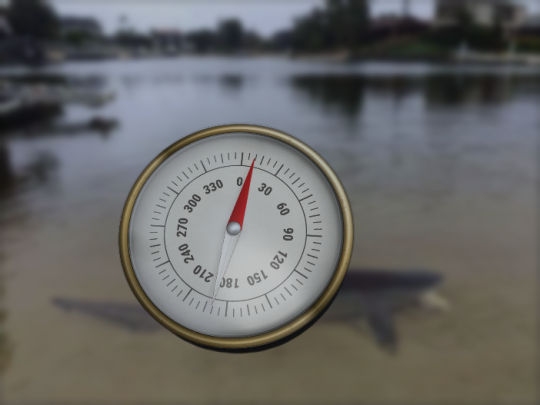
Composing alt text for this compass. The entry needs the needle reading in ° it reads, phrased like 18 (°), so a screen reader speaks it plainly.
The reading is 10 (°)
